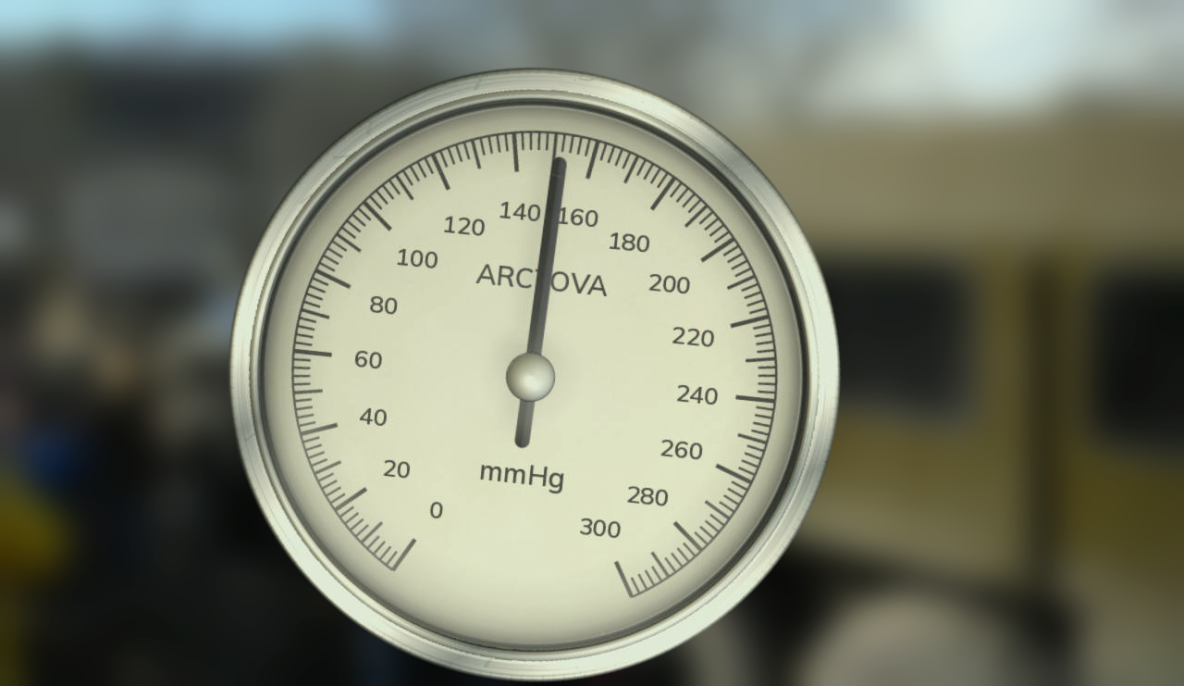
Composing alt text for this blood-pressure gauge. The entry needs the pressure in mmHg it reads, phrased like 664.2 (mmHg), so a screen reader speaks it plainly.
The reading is 152 (mmHg)
